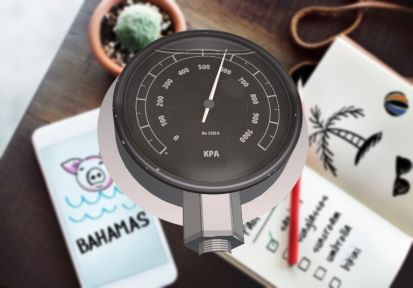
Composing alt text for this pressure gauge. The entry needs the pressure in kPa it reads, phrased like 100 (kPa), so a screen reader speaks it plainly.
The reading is 575 (kPa)
